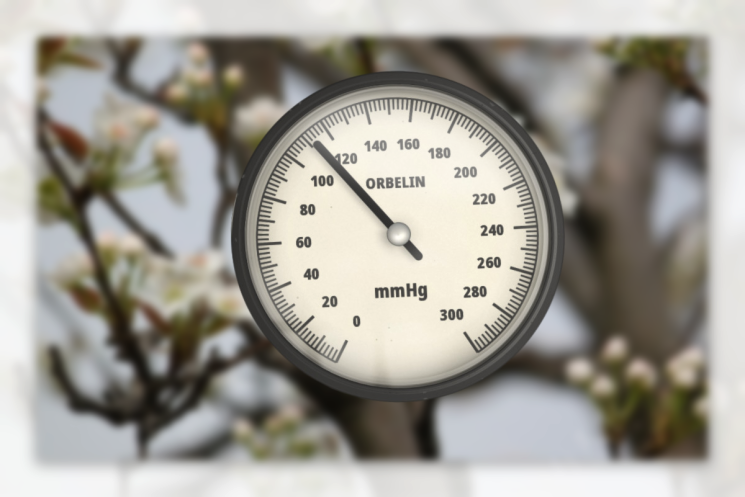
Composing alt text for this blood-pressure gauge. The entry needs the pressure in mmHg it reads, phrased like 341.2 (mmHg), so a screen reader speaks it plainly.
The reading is 112 (mmHg)
